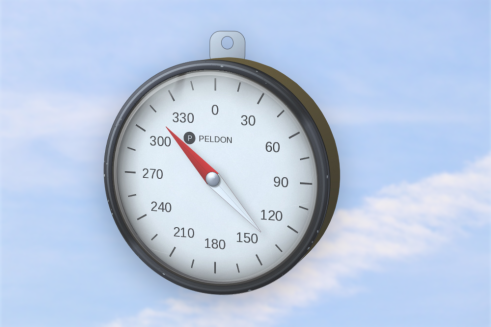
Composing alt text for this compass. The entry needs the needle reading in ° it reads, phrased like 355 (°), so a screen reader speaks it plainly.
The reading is 315 (°)
